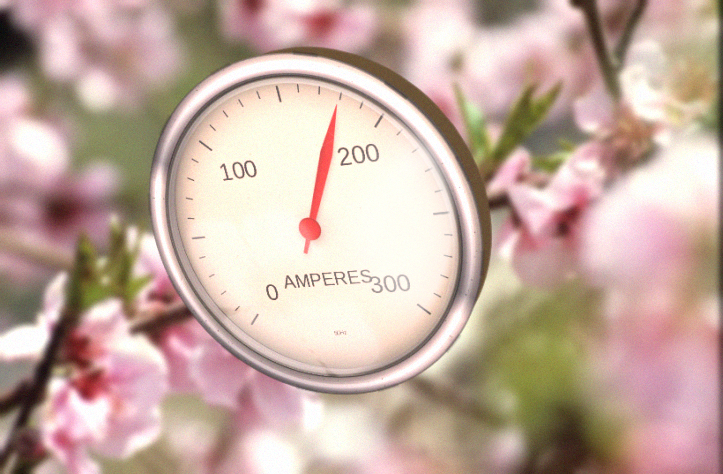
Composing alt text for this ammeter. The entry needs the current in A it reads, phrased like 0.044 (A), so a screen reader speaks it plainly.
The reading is 180 (A)
